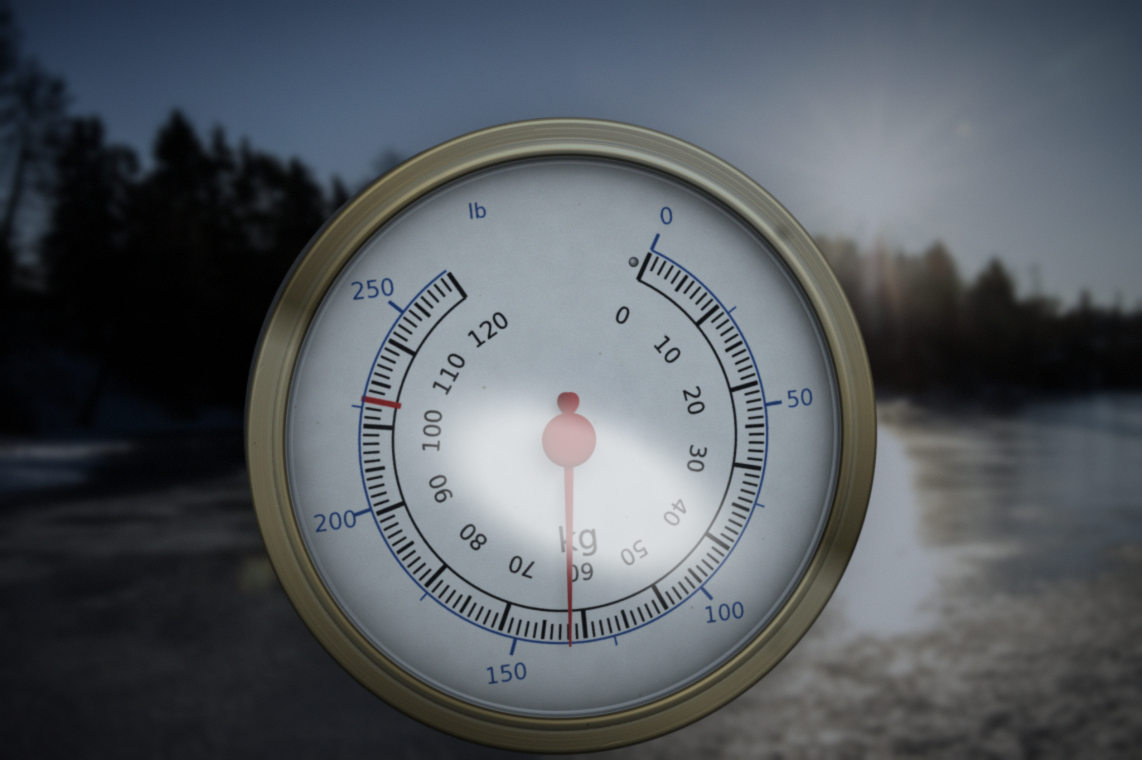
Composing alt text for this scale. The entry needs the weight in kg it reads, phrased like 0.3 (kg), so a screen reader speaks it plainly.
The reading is 62 (kg)
